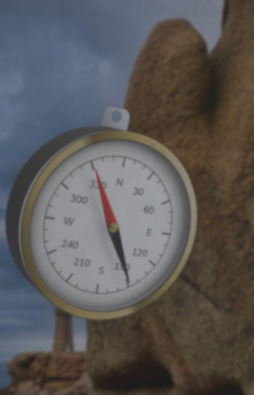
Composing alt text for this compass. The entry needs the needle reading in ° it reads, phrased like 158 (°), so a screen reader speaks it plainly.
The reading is 330 (°)
